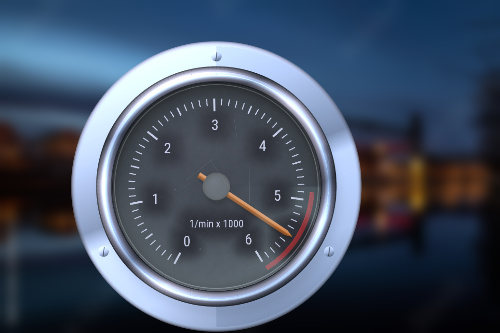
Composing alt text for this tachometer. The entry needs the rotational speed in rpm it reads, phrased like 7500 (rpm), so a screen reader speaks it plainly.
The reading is 5500 (rpm)
